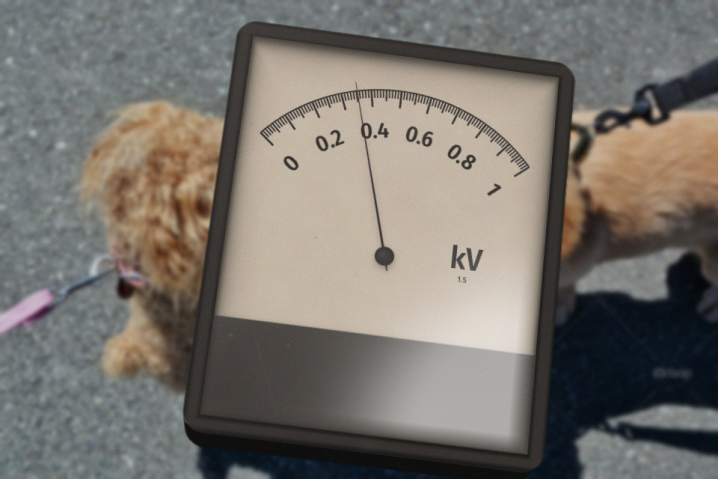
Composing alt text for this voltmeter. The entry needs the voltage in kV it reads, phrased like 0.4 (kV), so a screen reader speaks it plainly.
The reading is 0.35 (kV)
